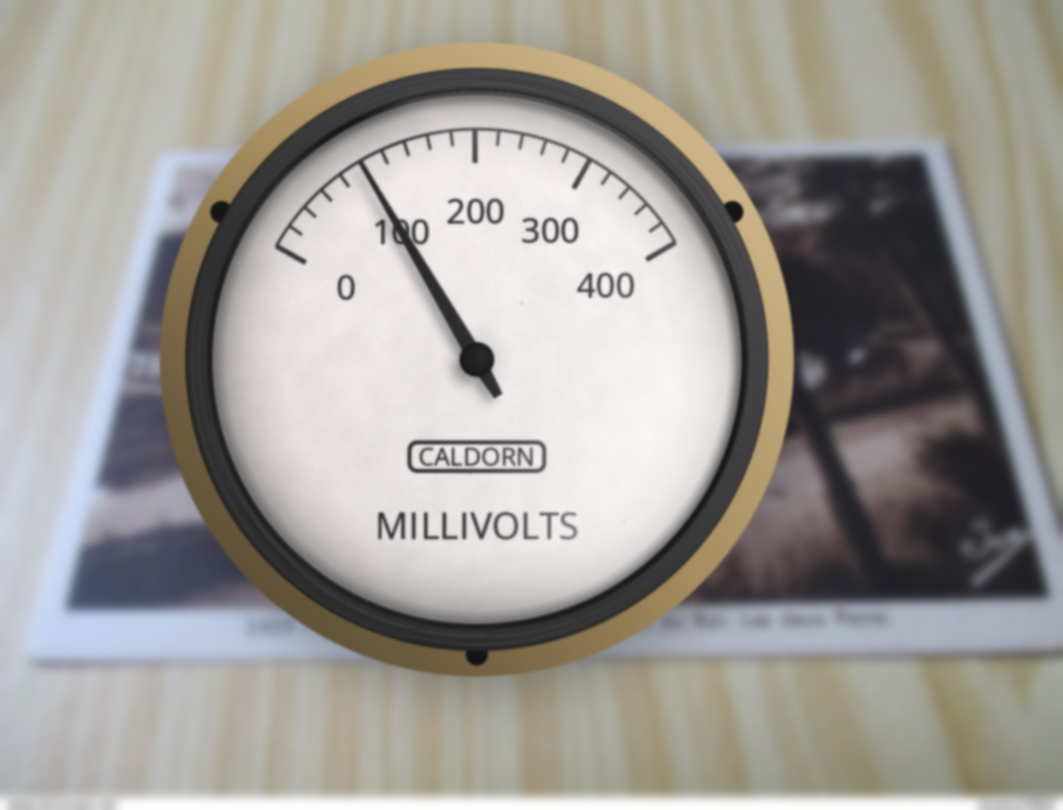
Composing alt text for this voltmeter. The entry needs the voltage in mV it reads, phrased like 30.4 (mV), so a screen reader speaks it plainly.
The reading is 100 (mV)
